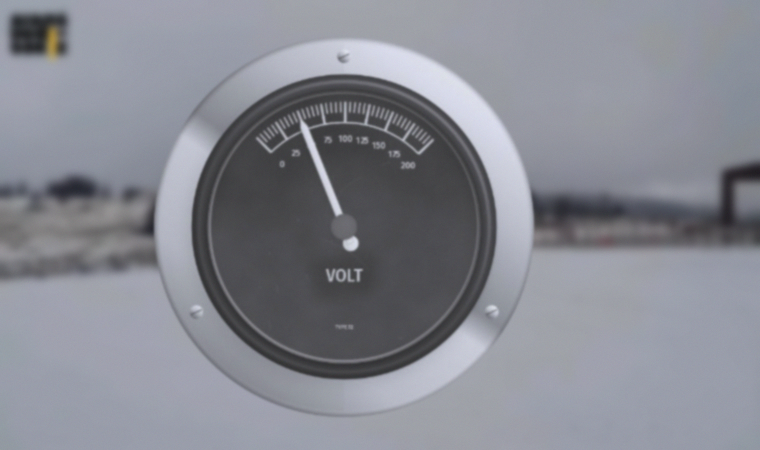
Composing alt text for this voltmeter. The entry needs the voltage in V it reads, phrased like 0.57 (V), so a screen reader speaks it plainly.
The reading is 50 (V)
